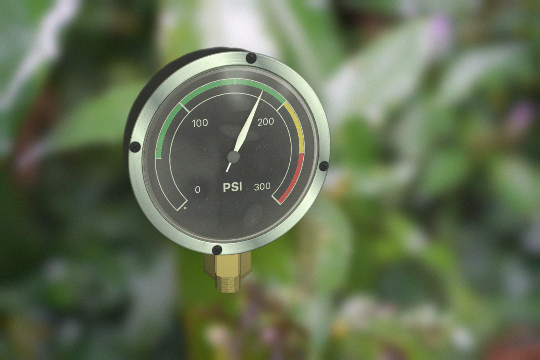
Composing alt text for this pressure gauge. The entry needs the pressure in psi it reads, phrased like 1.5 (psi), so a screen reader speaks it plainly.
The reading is 175 (psi)
